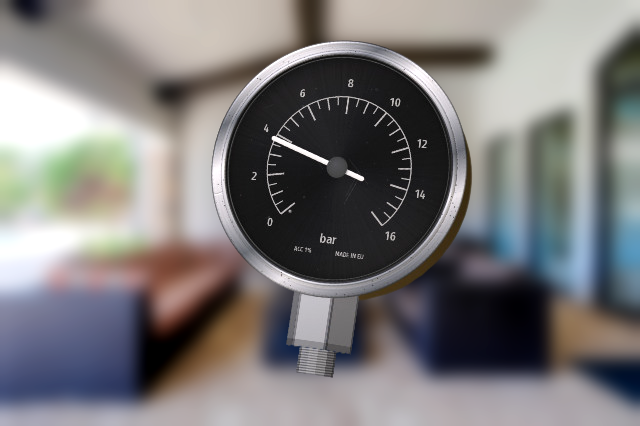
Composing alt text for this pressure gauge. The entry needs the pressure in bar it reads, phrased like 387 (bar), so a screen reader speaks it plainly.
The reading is 3.75 (bar)
